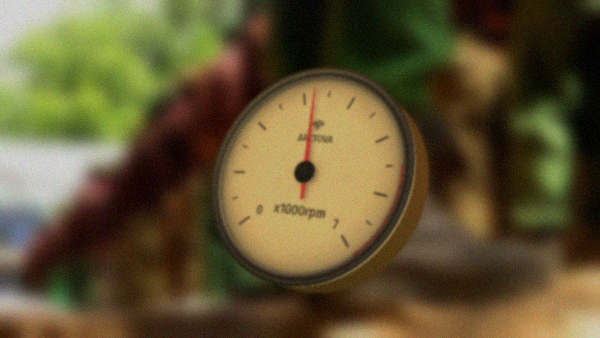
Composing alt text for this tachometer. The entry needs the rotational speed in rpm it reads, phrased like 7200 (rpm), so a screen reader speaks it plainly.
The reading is 3250 (rpm)
